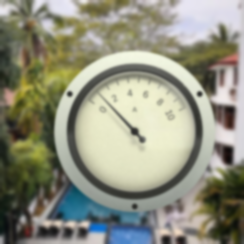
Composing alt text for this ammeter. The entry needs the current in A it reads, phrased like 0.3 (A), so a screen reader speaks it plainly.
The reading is 1 (A)
